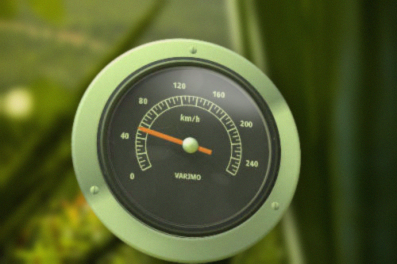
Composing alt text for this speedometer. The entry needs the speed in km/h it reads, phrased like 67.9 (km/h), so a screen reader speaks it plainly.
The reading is 50 (km/h)
